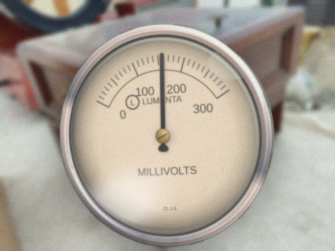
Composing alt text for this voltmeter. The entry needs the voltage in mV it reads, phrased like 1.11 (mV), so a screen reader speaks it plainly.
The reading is 160 (mV)
